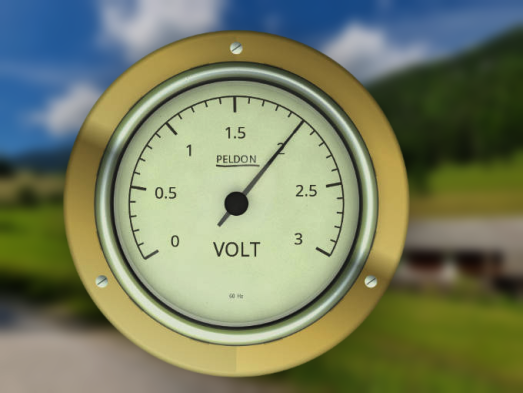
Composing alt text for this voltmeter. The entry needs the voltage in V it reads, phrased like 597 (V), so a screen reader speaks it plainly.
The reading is 2 (V)
